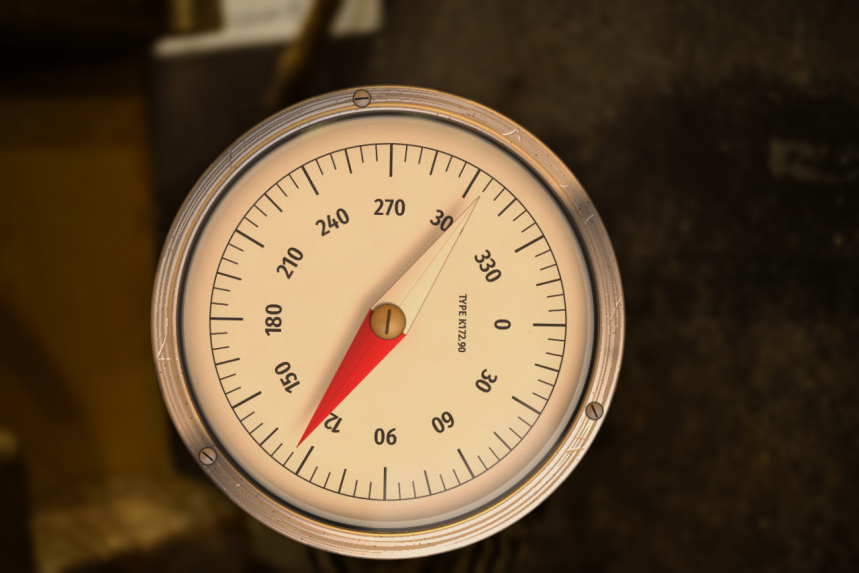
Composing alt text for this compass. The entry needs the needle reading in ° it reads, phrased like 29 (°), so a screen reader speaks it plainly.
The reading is 125 (°)
